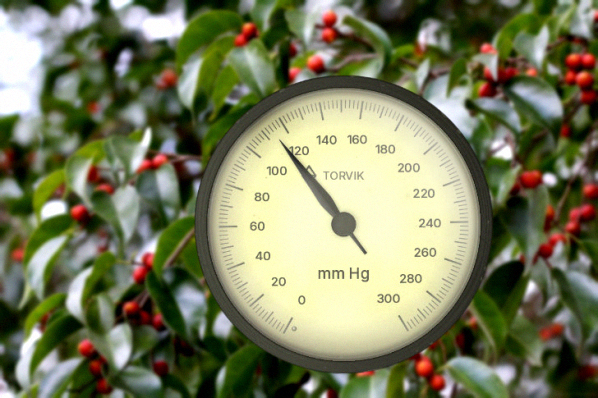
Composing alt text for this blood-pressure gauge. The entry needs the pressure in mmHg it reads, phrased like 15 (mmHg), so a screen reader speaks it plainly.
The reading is 114 (mmHg)
